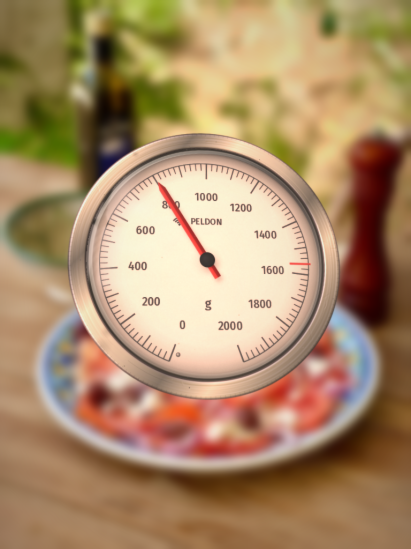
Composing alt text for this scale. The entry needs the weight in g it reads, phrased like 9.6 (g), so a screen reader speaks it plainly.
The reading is 800 (g)
